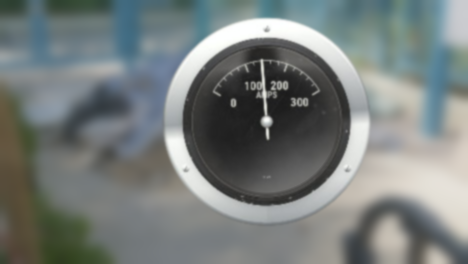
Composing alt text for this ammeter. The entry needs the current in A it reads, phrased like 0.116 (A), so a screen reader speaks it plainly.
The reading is 140 (A)
